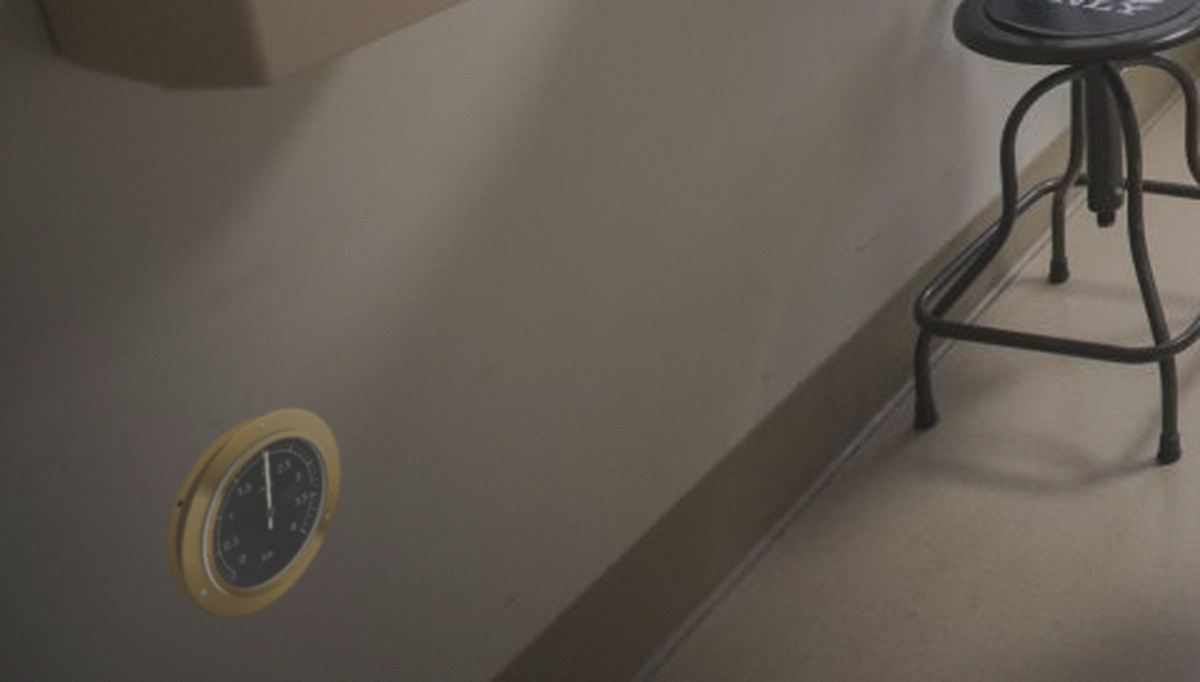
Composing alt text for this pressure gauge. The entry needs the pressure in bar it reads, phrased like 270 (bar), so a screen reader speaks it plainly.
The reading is 2 (bar)
